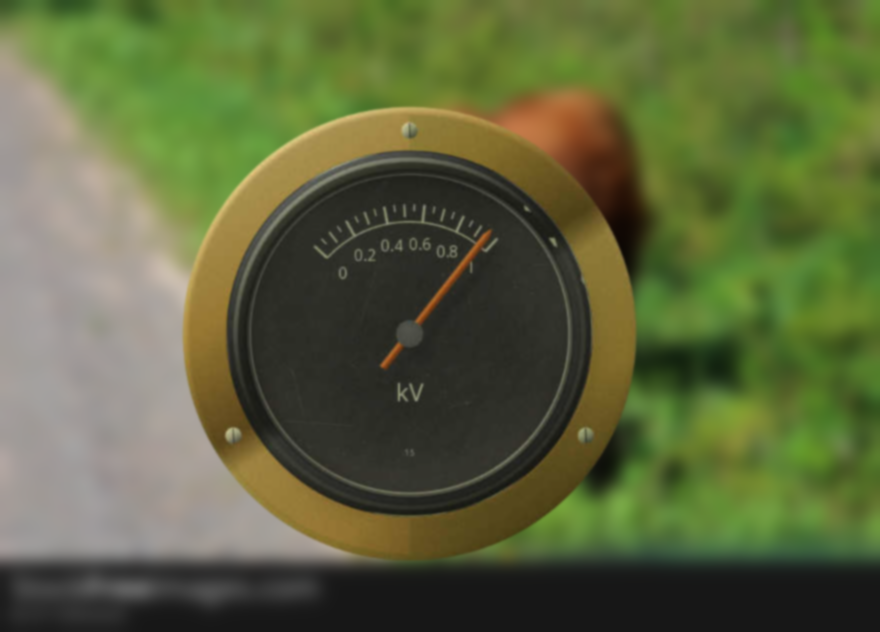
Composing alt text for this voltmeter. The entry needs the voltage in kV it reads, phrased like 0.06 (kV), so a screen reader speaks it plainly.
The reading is 0.95 (kV)
